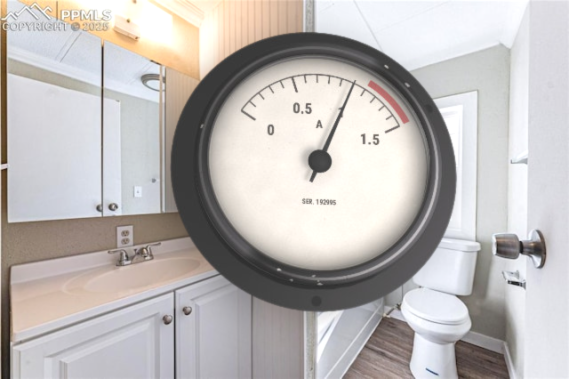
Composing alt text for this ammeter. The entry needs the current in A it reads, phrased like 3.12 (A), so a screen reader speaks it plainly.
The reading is 1 (A)
